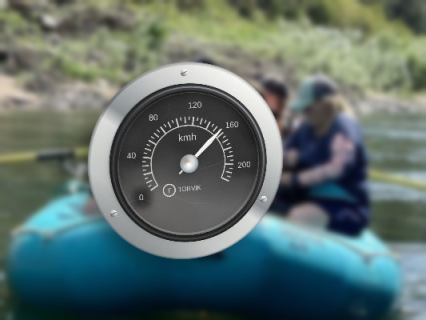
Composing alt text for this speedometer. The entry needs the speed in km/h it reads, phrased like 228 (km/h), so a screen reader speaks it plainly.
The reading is 155 (km/h)
